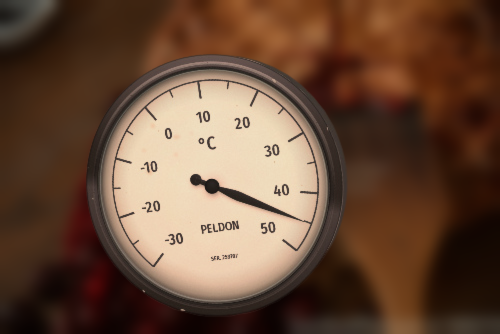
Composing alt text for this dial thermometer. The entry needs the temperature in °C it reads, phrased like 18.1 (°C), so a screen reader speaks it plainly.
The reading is 45 (°C)
